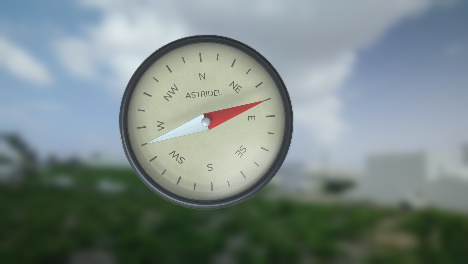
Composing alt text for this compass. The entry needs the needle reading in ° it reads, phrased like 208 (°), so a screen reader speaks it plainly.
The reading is 75 (°)
